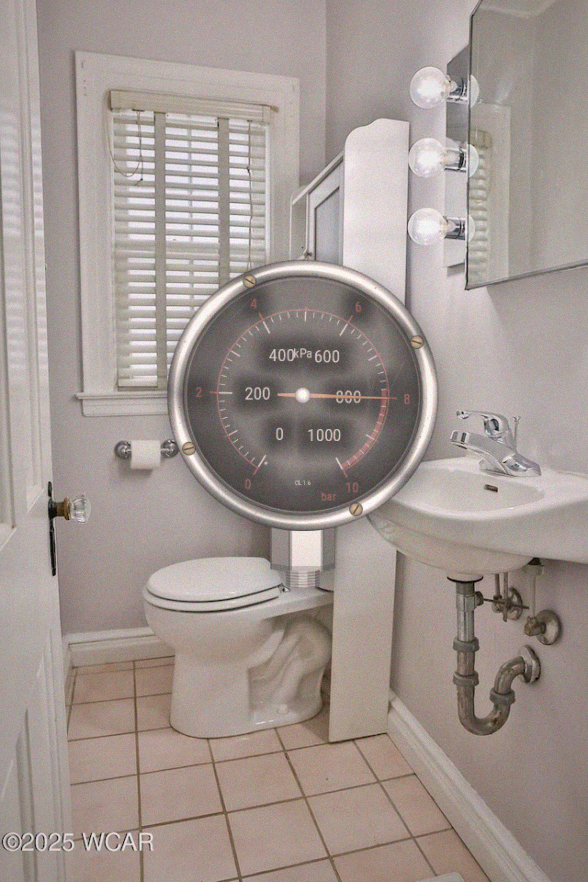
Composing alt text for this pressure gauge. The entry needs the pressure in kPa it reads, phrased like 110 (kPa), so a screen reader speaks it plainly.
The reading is 800 (kPa)
